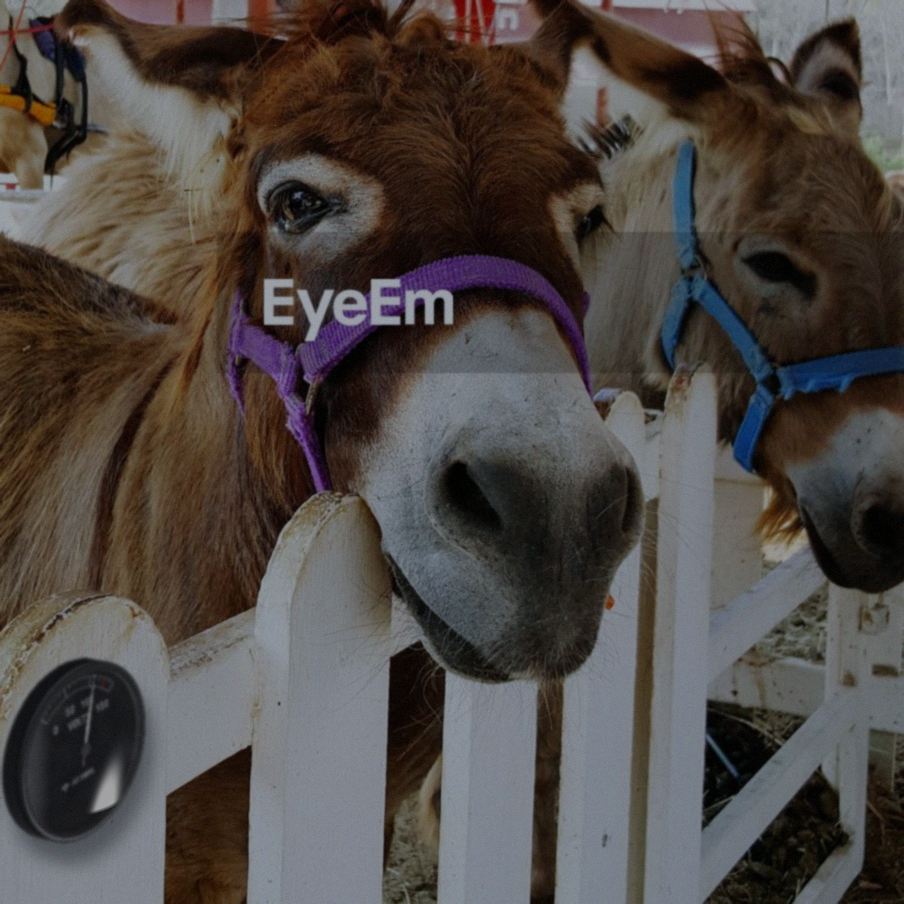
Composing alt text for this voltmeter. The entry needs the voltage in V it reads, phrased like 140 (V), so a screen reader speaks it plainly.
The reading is 100 (V)
